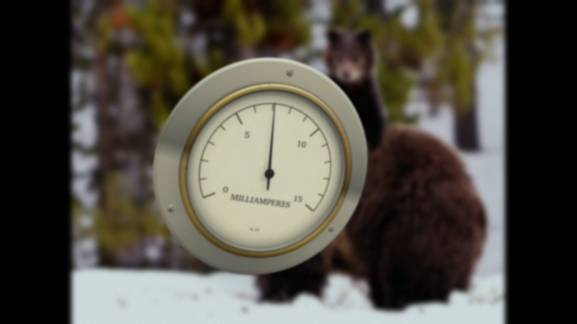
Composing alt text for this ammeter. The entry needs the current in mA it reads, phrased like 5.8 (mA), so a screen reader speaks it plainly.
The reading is 7 (mA)
